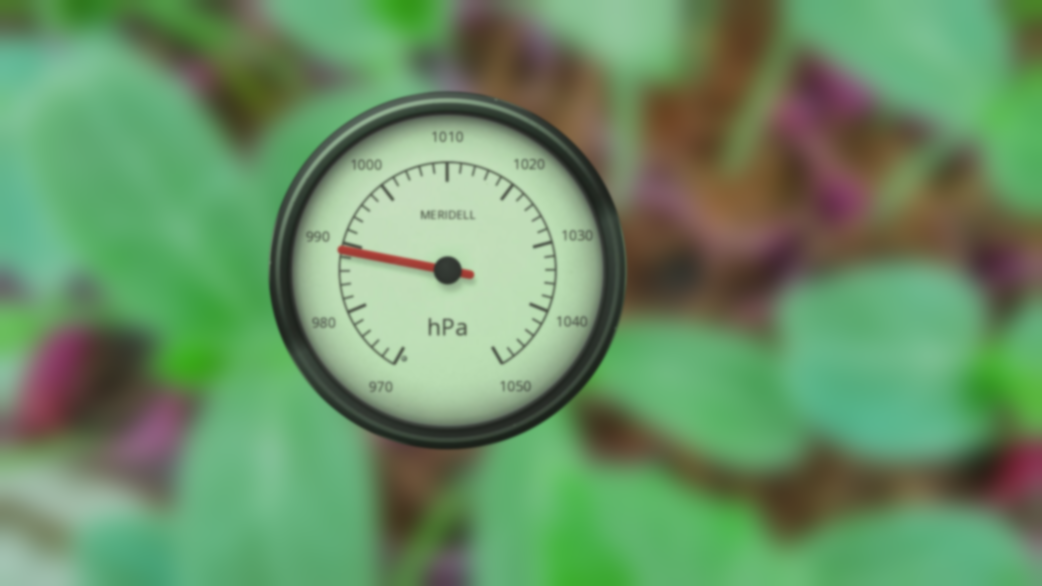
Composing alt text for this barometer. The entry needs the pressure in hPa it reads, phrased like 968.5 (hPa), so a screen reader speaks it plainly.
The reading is 989 (hPa)
